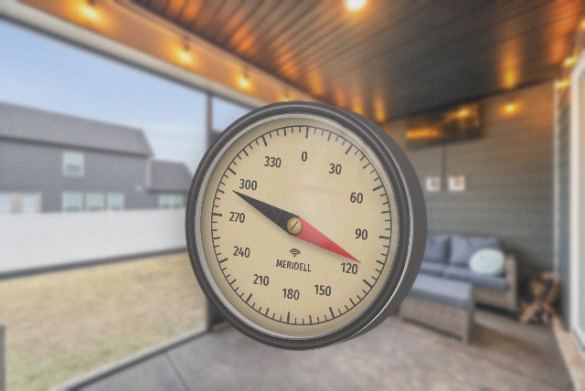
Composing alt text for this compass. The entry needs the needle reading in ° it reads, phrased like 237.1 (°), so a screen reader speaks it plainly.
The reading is 110 (°)
